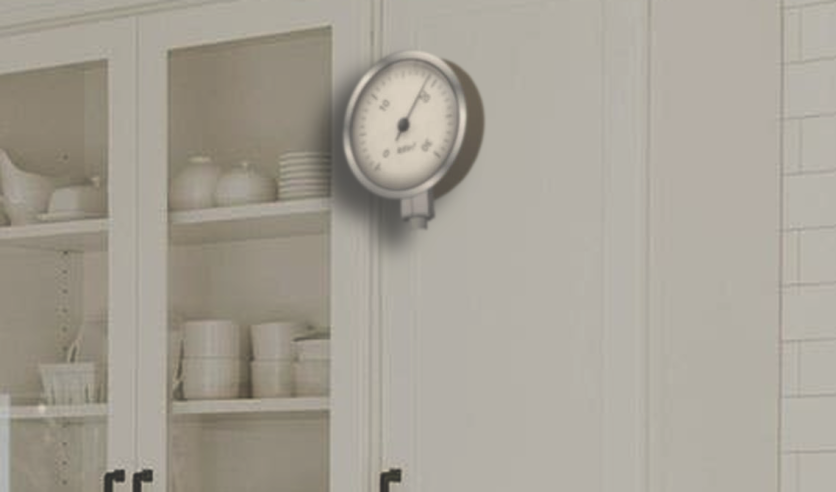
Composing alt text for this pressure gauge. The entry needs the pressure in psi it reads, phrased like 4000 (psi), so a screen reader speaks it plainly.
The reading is 19 (psi)
